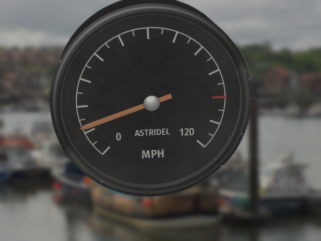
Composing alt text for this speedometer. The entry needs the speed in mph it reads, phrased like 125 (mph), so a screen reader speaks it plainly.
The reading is 12.5 (mph)
